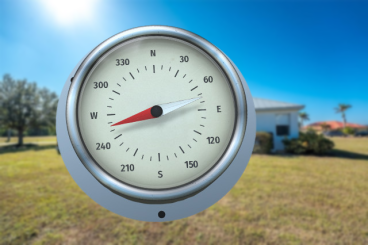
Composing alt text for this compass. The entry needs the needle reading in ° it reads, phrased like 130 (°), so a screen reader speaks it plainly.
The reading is 255 (°)
